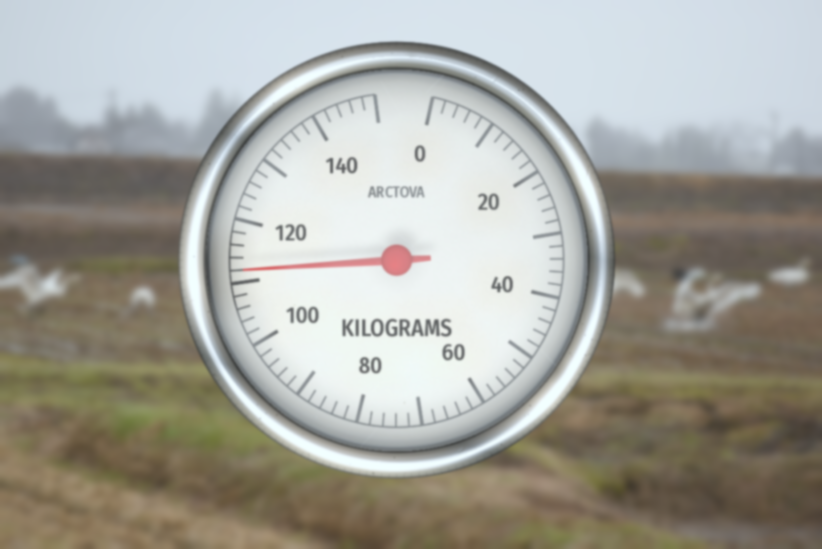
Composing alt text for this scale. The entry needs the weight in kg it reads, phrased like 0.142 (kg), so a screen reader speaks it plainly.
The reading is 112 (kg)
